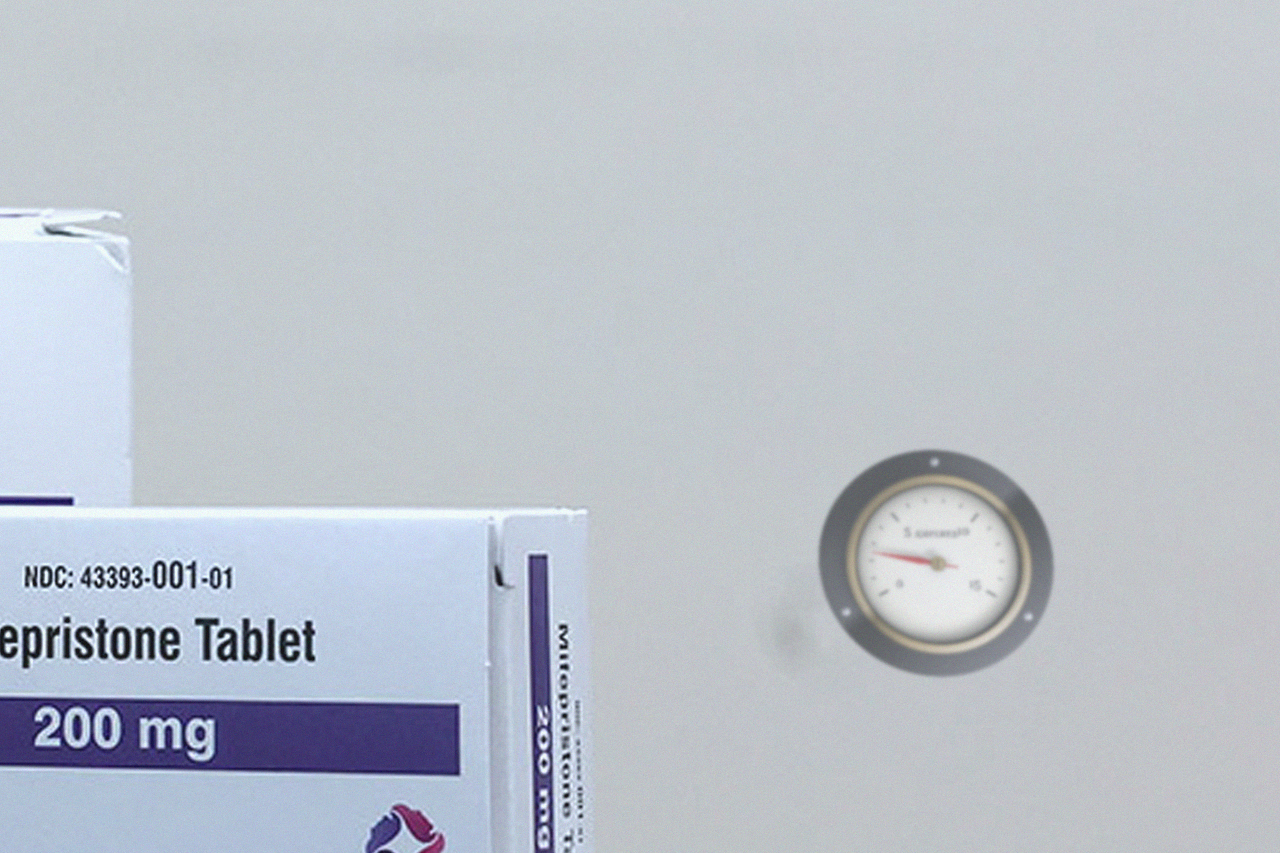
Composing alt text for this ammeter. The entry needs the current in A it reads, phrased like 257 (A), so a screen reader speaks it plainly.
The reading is 2.5 (A)
